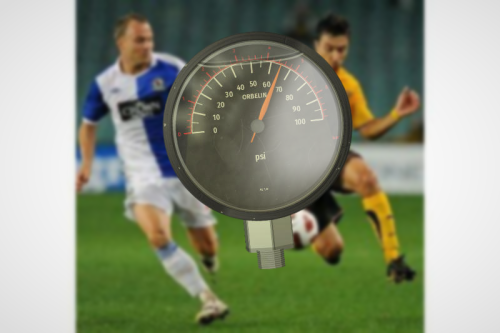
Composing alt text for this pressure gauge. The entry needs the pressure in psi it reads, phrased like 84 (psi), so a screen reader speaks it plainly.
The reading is 65 (psi)
